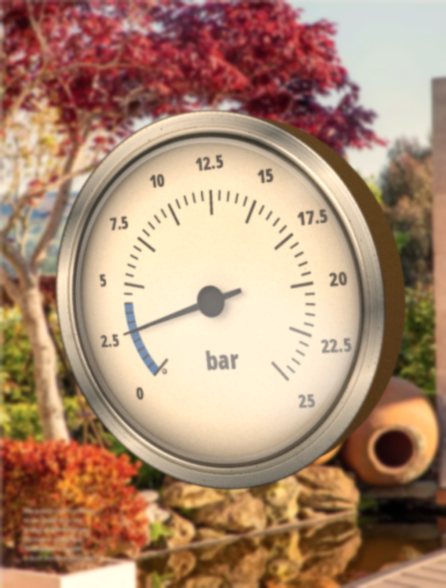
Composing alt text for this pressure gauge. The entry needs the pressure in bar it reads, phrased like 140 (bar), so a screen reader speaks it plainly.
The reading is 2.5 (bar)
